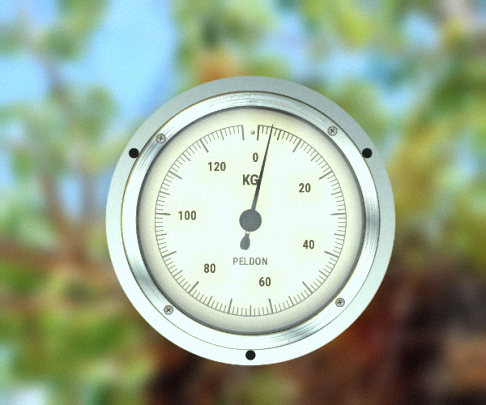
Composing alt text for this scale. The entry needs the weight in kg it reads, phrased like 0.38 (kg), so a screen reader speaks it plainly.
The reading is 3 (kg)
